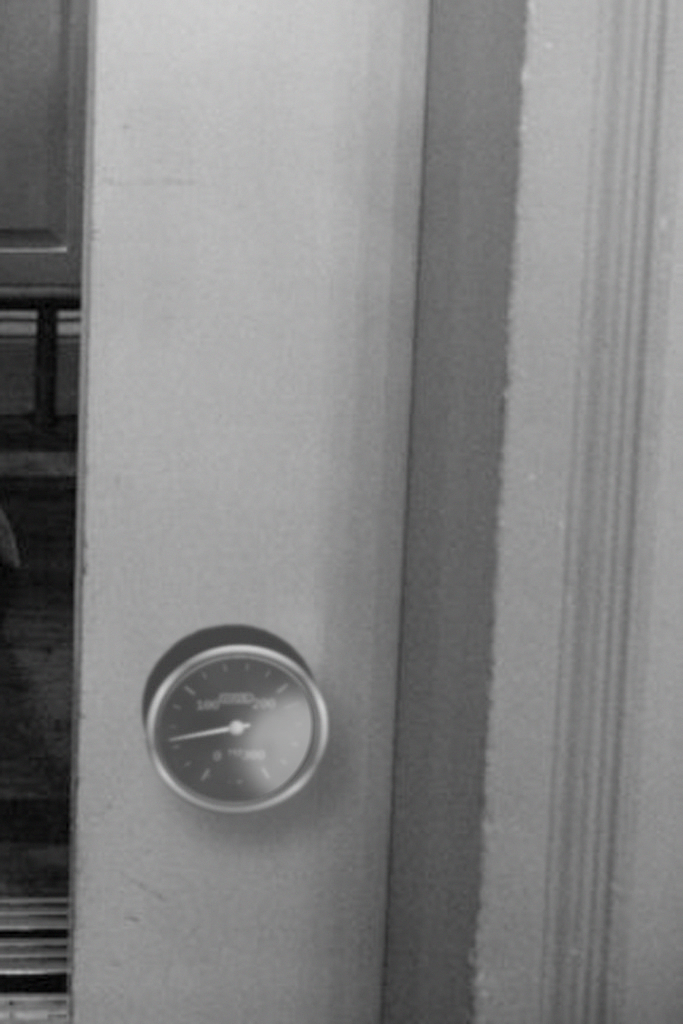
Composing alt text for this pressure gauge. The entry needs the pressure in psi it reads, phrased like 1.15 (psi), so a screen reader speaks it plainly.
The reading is 50 (psi)
